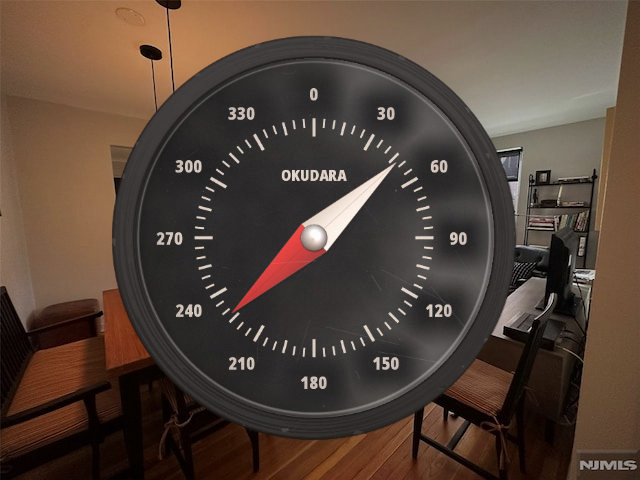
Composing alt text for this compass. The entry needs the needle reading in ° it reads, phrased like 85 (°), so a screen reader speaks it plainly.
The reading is 227.5 (°)
